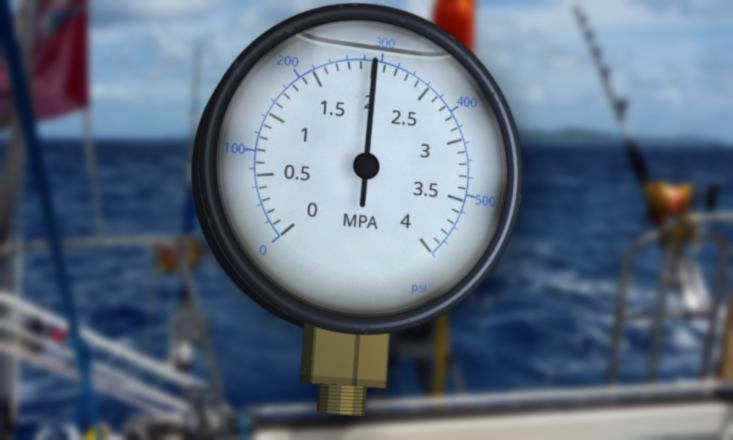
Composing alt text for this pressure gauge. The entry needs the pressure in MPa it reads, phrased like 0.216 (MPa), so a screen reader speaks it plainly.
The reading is 2 (MPa)
